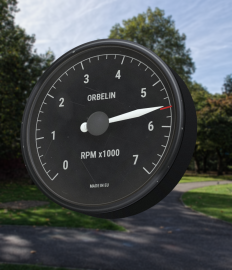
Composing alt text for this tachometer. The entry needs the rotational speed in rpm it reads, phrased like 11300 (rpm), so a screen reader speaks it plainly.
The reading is 5600 (rpm)
